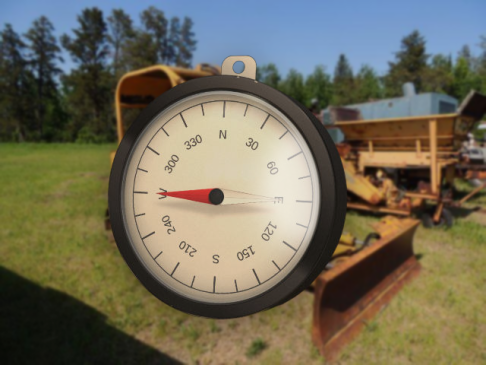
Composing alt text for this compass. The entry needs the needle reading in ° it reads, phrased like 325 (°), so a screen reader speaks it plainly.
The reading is 270 (°)
